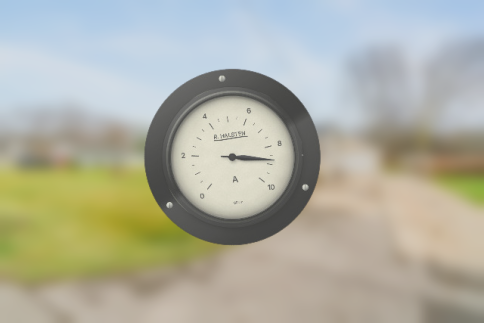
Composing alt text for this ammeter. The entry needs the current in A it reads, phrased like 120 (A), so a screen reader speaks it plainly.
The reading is 8.75 (A)
